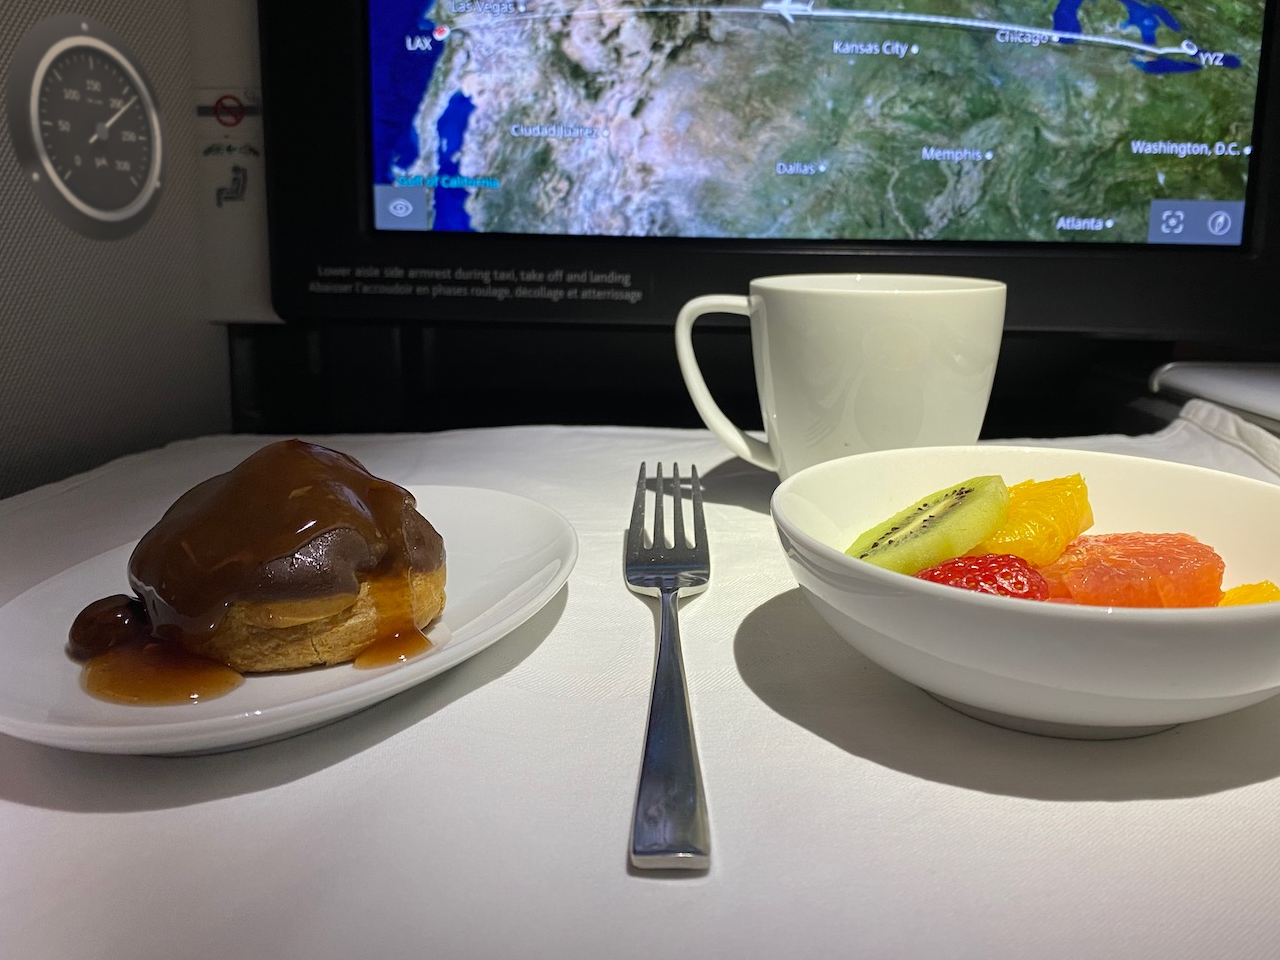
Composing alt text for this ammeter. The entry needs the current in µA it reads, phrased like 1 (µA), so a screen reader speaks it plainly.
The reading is 210 (µA)
